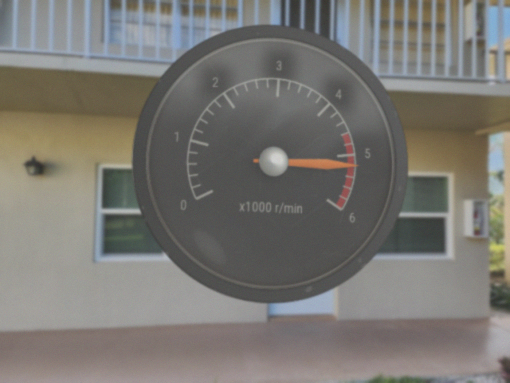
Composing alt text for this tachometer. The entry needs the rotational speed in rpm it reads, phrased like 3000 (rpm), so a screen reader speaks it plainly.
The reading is 5200 (rpm)
